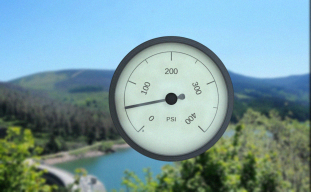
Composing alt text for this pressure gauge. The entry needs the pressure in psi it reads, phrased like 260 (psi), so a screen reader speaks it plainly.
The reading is 50 (psi)
